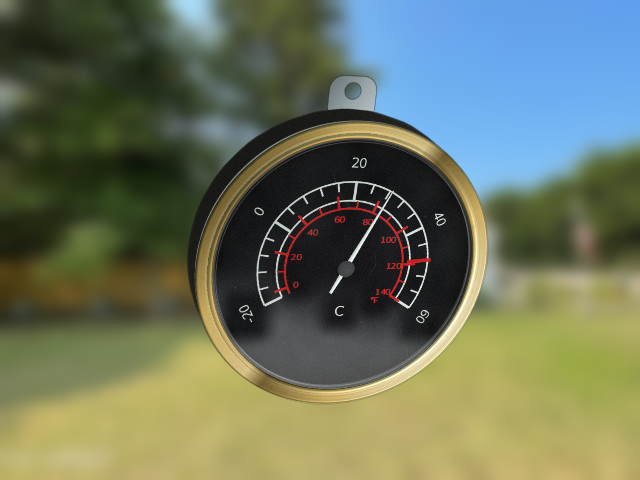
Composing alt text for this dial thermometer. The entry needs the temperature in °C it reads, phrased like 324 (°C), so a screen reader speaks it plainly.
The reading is 28 (°C)
